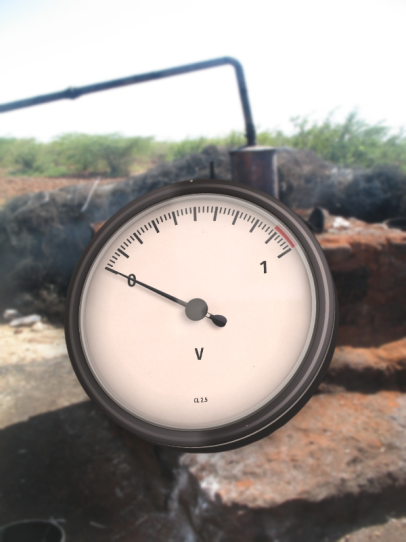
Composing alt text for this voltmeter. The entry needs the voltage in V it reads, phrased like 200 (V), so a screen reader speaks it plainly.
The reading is 0 (V)
